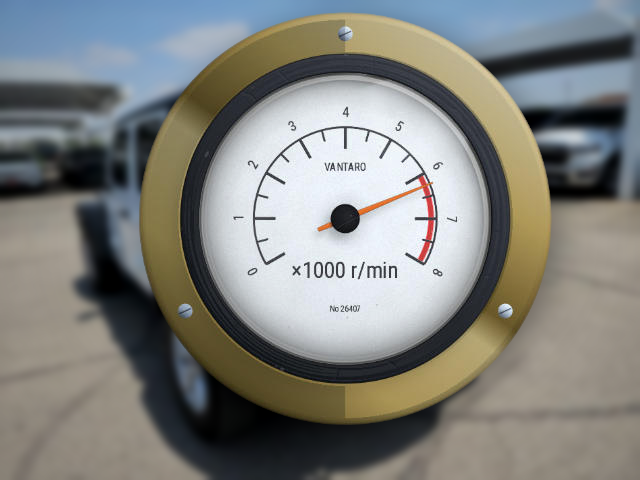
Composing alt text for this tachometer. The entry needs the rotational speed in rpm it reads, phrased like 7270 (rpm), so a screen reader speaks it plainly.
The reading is 6250 (rpm)
